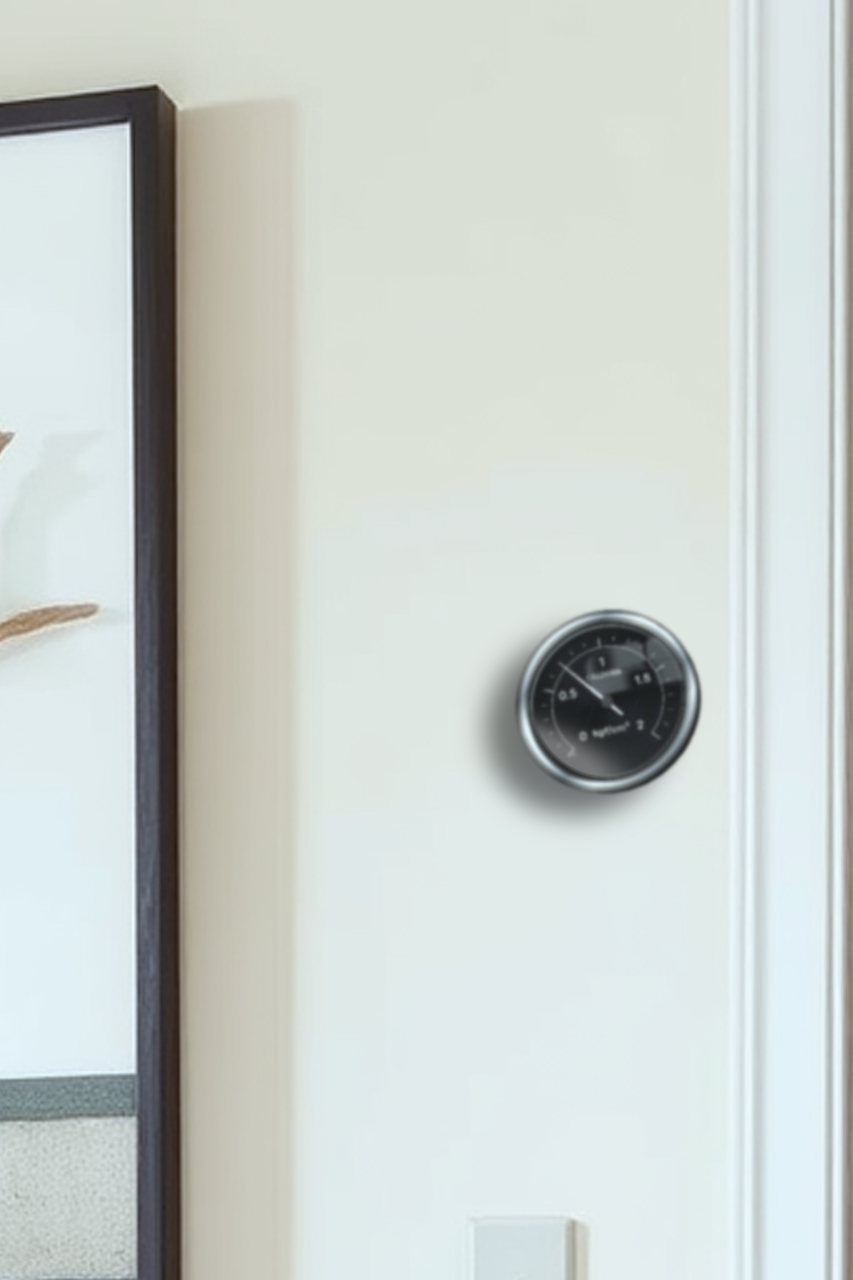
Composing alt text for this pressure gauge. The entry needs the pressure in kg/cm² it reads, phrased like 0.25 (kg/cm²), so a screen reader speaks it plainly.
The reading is 0.7 (kg/cm²)
